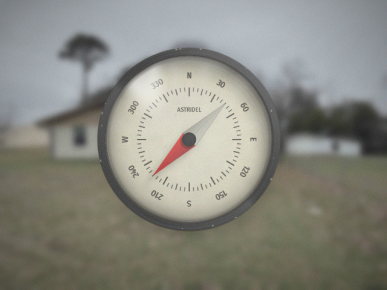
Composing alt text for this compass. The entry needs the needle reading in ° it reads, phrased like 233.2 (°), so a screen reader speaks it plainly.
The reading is 225 (°)
